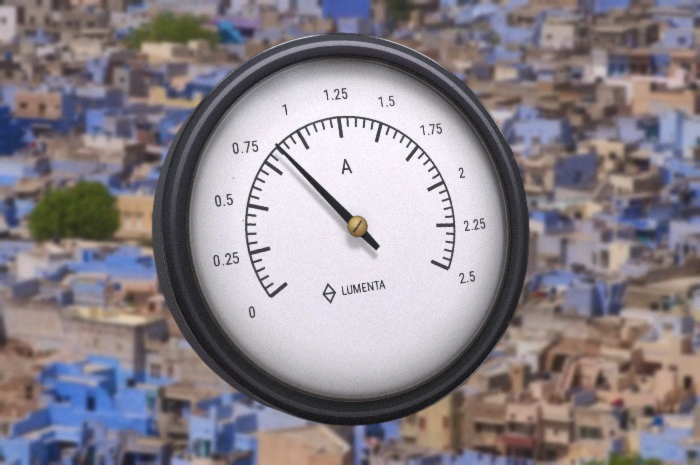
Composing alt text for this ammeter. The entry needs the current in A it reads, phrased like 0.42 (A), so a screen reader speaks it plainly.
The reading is 0.85 (A)
